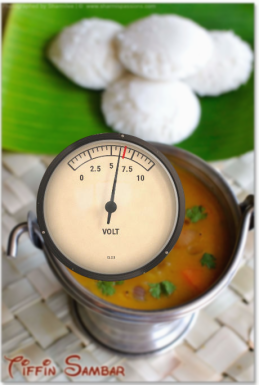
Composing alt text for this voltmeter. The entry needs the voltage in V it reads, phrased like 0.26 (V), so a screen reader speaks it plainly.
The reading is 6 (V)
